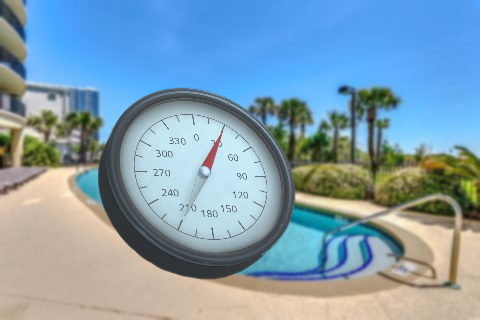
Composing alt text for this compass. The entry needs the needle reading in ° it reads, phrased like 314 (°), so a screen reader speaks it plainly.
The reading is 30 (°)
